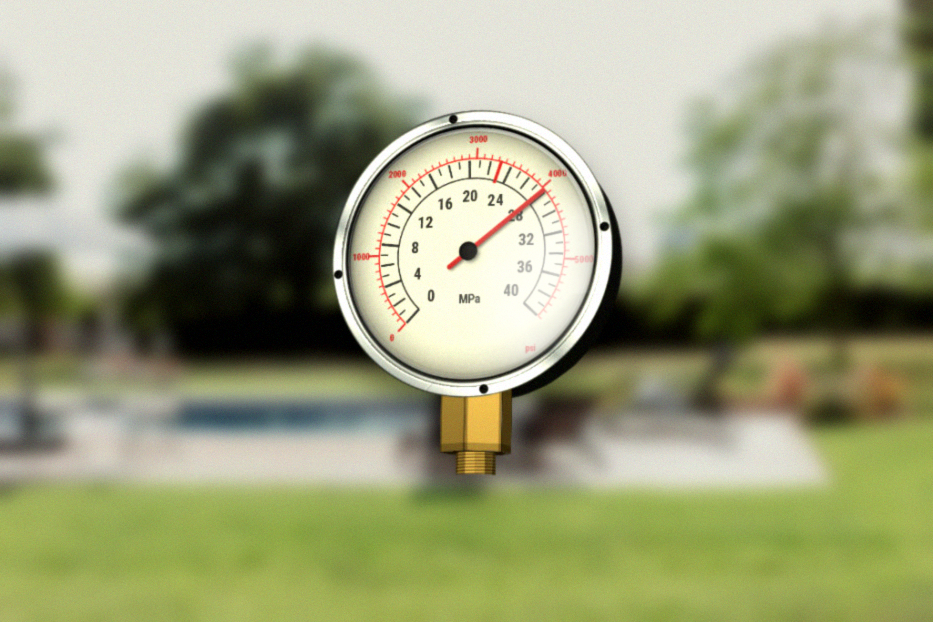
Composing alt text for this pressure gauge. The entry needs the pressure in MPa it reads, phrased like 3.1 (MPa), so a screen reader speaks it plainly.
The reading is 28 (MPa)
